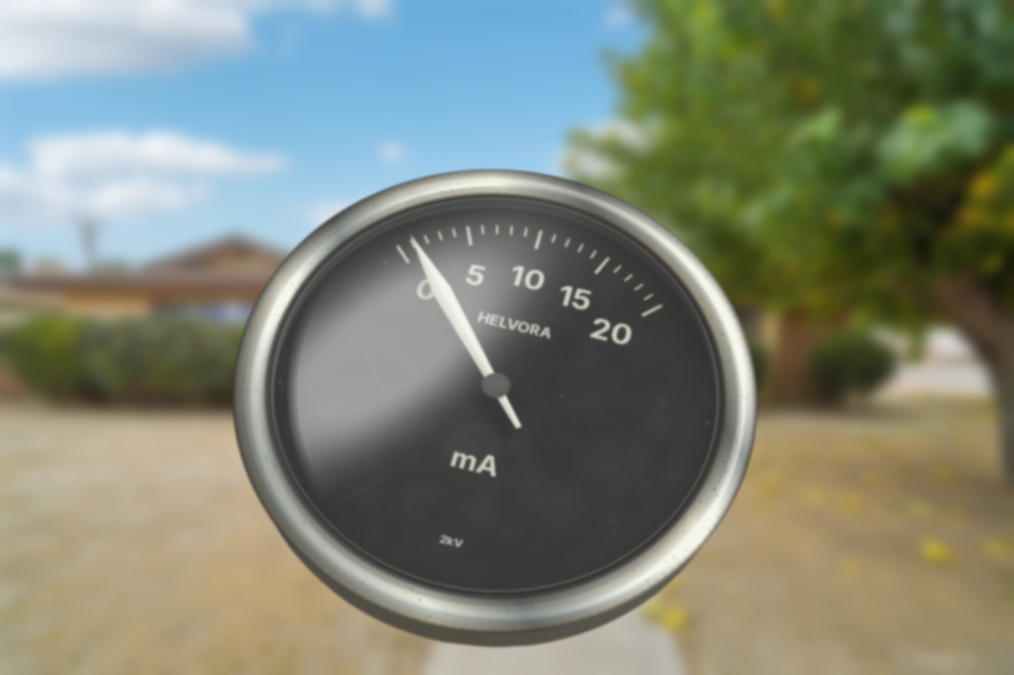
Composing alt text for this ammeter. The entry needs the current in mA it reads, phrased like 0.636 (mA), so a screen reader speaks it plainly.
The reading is 1 (mA)
